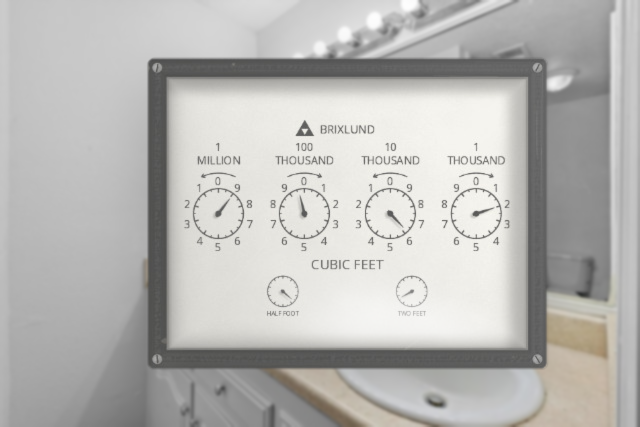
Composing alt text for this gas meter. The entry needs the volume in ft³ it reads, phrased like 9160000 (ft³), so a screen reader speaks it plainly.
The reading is 896200 (ft³)
